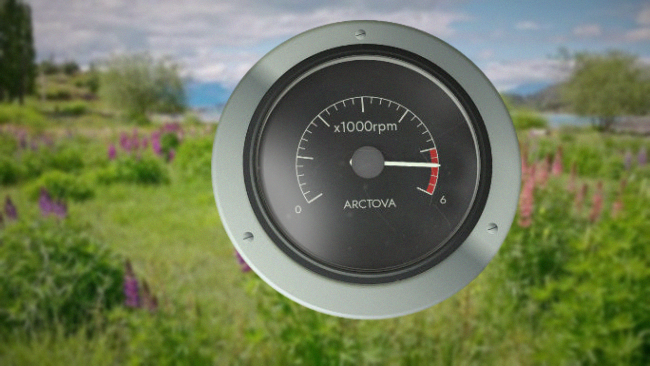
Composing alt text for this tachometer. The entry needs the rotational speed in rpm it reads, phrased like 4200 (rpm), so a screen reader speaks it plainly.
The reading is 5400 (rpm)
